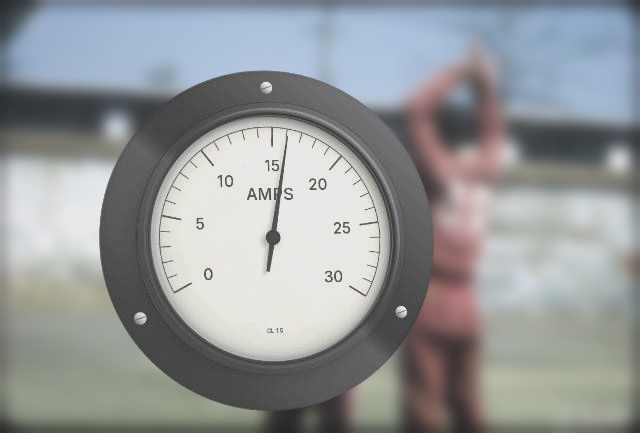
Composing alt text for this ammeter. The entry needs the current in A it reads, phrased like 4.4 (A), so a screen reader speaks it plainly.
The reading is 16 (A)
